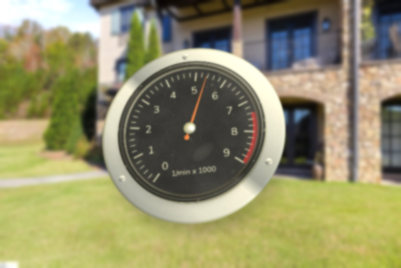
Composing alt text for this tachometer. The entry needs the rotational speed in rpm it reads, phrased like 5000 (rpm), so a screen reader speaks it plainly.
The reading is 5400 (rpm)
